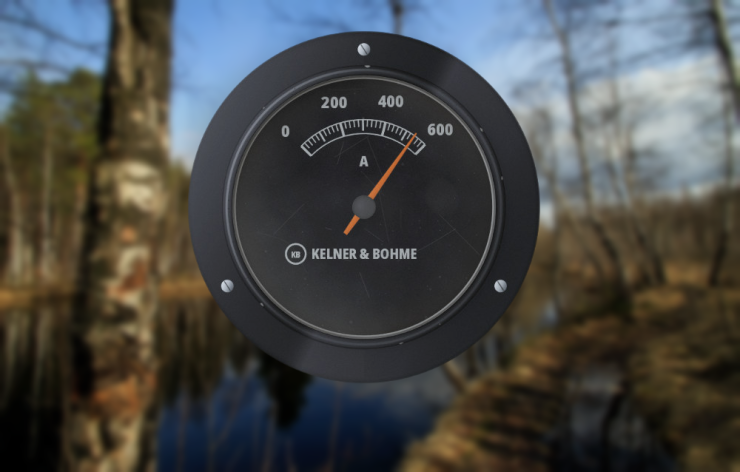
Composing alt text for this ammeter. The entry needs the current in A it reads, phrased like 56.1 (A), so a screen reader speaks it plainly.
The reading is 540 (A)
